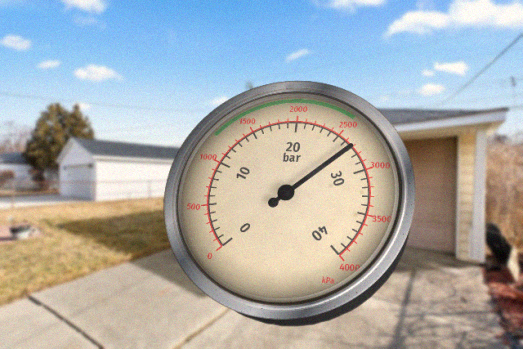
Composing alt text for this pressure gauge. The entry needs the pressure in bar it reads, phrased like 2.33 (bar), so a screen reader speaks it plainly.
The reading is 27 (bar)
